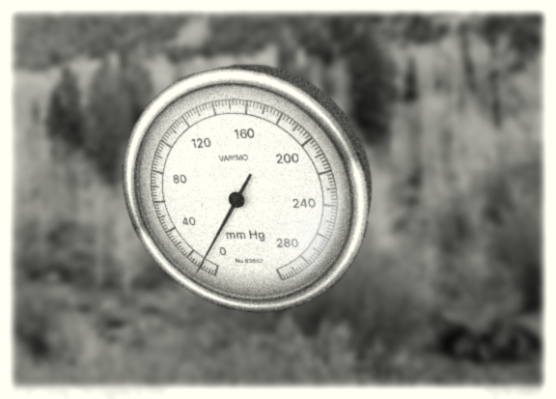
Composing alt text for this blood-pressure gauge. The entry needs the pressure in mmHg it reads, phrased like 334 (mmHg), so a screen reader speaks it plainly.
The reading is 10 (mmHg)
